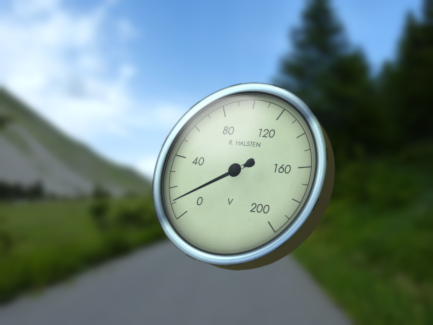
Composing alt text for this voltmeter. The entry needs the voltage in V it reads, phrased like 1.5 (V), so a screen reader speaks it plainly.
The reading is 10 (V)
